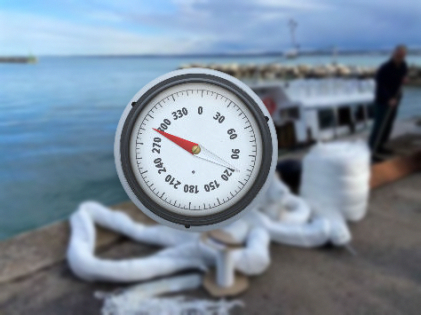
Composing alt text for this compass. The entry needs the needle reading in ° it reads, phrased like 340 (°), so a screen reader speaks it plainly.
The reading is 290 (°)
